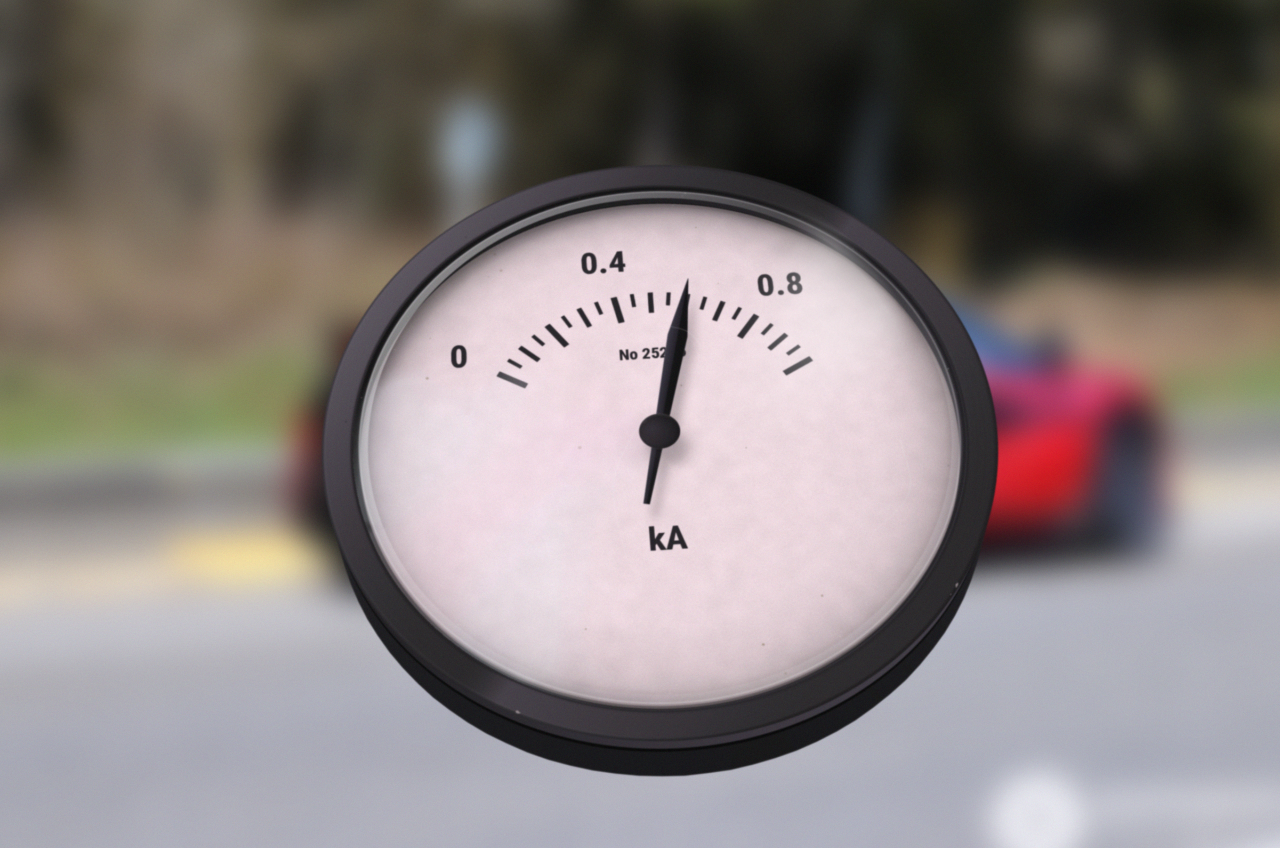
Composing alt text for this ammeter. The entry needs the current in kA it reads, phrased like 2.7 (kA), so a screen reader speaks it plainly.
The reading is 0.6 (kA)
